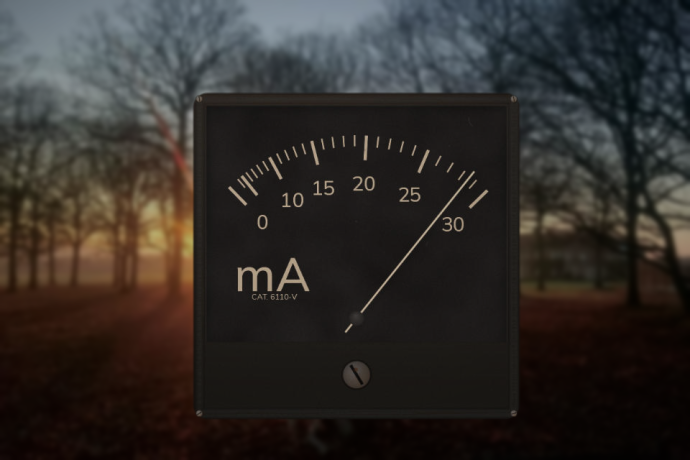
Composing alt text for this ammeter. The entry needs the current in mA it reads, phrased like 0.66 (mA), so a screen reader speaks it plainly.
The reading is 28.5 (mA)
